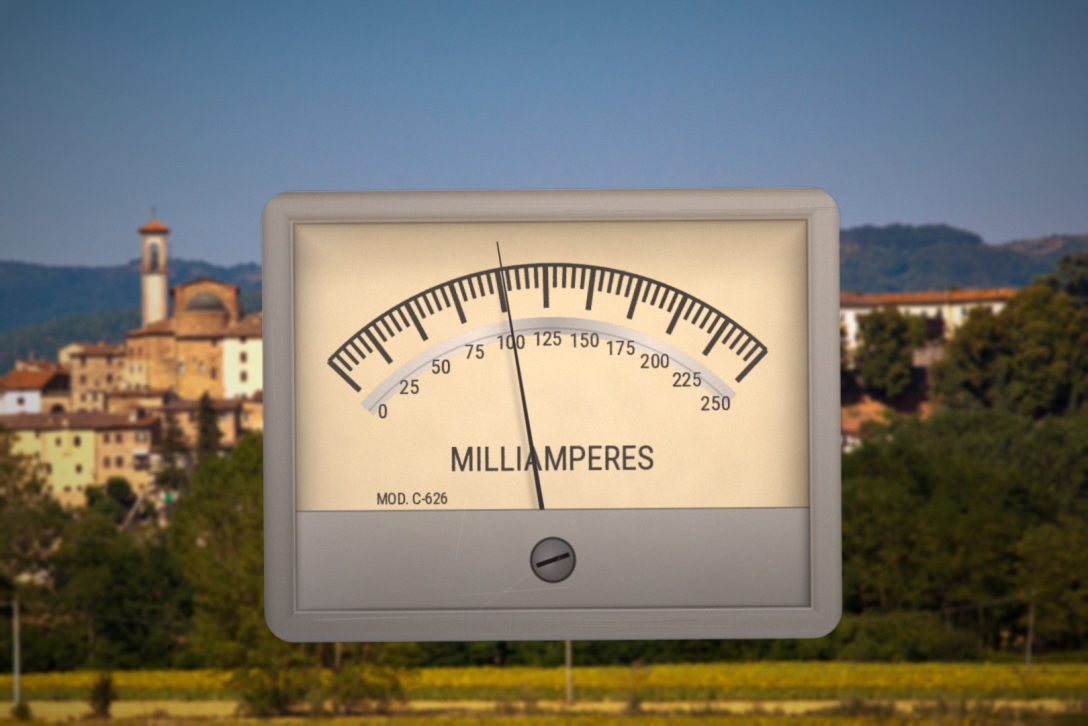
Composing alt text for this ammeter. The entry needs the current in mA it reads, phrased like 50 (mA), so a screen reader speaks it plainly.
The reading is 102.5 (mA)
